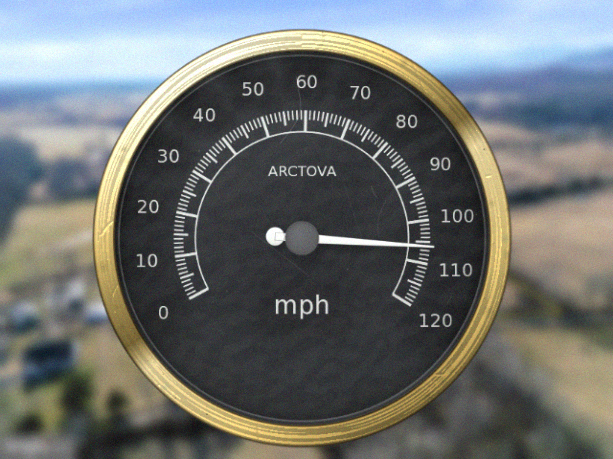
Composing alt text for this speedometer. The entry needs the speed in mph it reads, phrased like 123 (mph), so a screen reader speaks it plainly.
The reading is 106 (mph)
